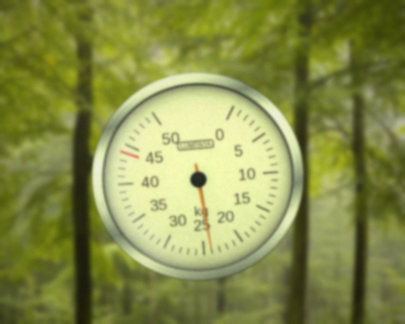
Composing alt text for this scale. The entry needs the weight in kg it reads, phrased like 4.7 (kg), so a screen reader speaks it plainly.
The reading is 24 (kg)
